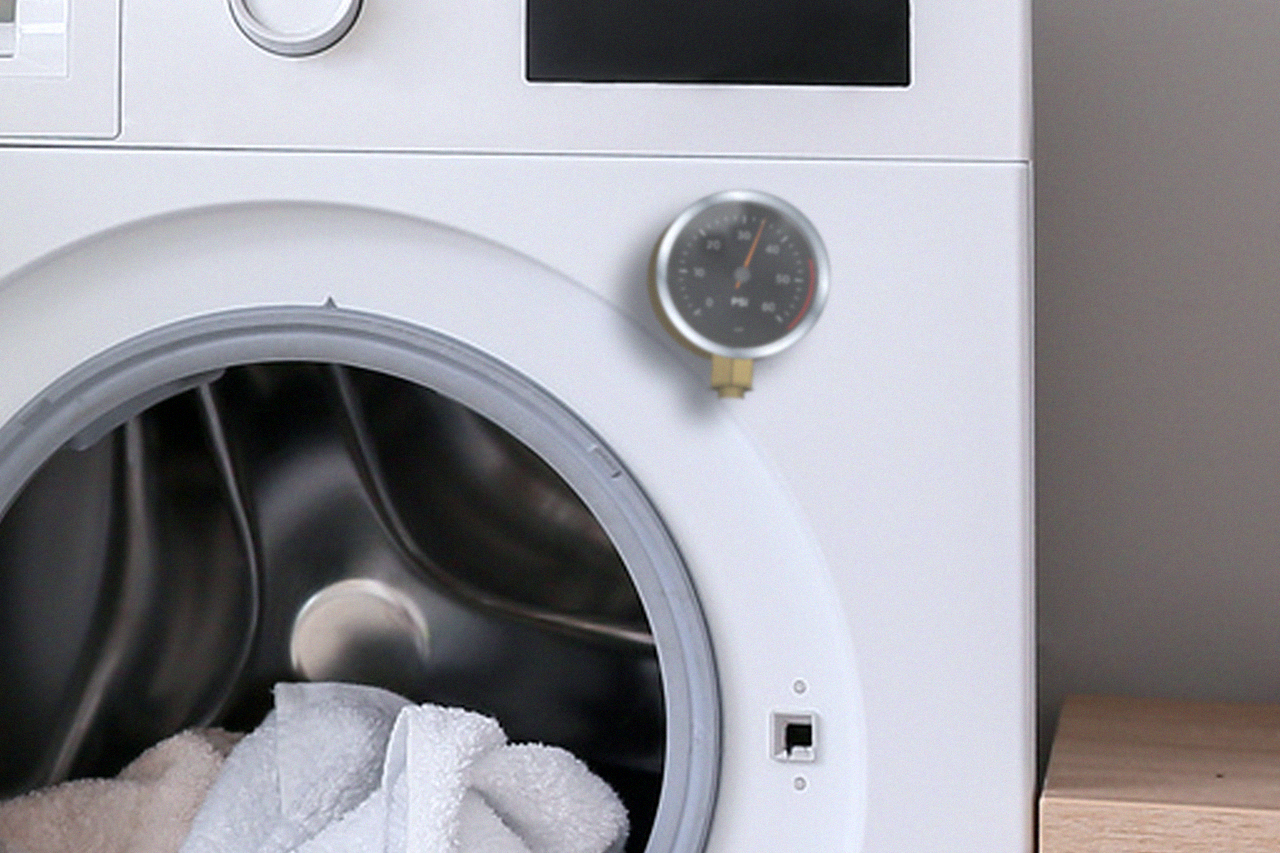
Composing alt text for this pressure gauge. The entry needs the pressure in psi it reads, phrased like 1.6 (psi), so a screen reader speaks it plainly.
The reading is 34 (psi)
